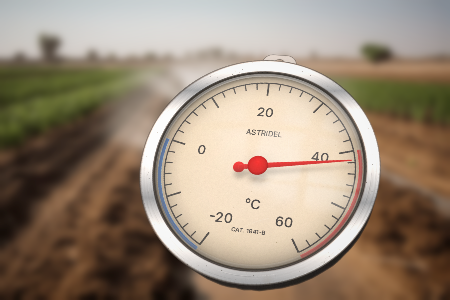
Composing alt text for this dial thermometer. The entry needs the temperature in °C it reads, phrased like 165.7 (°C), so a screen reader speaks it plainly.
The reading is 42 (°C)
